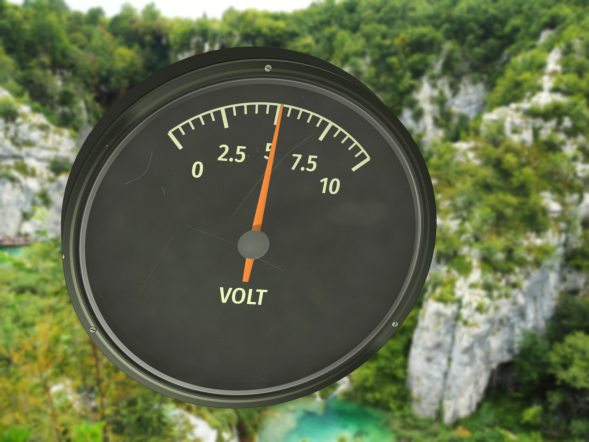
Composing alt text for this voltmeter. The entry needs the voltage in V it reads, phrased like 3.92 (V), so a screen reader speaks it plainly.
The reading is 5 (V)
